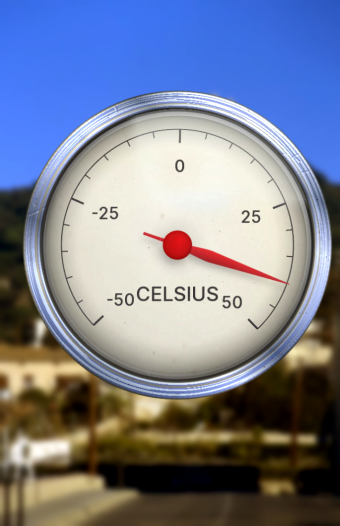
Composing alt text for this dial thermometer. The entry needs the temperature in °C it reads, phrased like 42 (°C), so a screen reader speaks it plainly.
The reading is 40 (°C)
